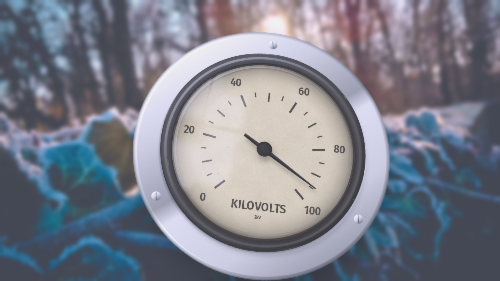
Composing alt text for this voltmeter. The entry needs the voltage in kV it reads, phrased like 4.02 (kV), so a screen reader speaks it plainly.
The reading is 95 (kV)
